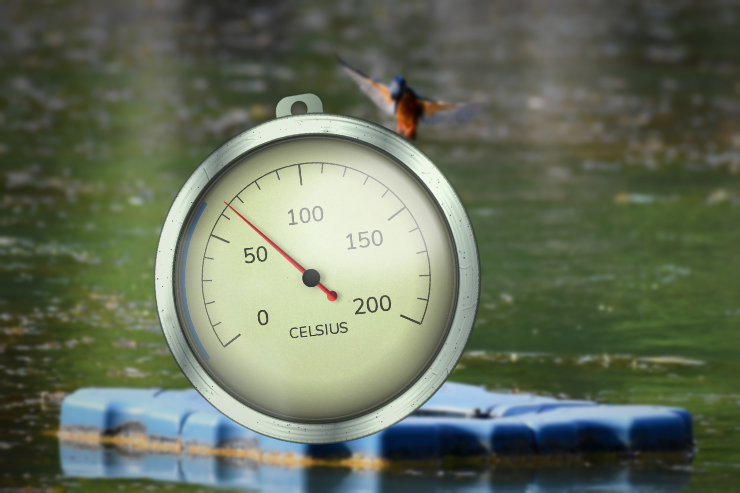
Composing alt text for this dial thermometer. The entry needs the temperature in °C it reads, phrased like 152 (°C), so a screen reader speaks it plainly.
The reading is 65 (°C)
